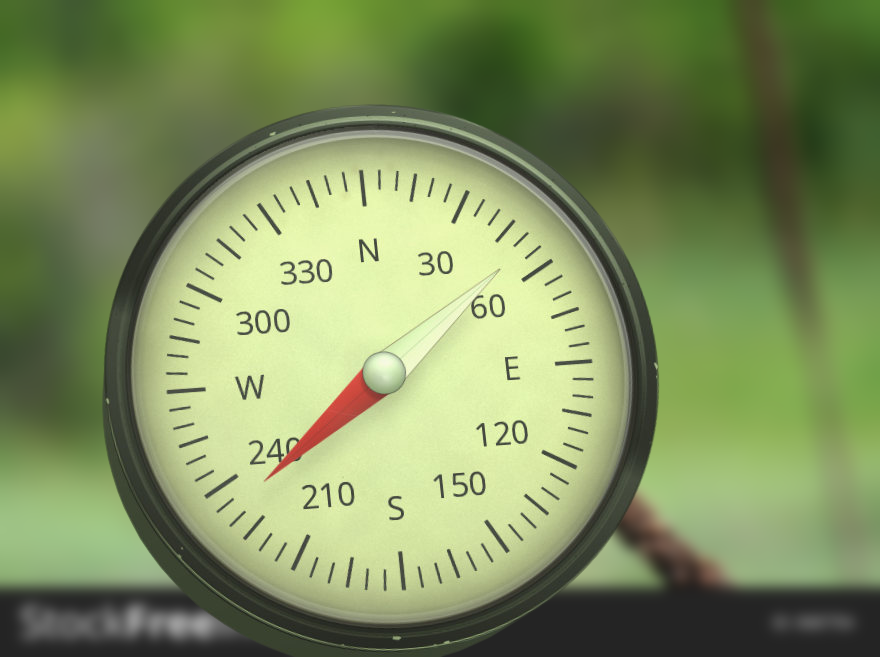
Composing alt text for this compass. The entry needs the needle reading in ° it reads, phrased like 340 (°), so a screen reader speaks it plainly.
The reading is 232.5 (°)
